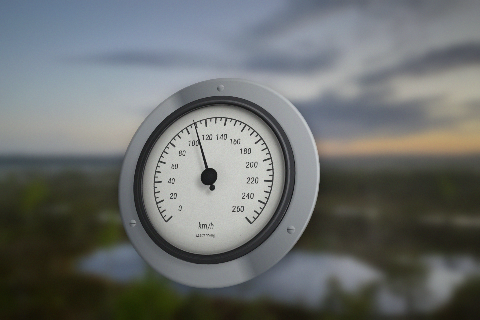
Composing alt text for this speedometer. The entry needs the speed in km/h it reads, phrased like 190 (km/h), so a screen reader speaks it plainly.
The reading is 110 (km/h)
